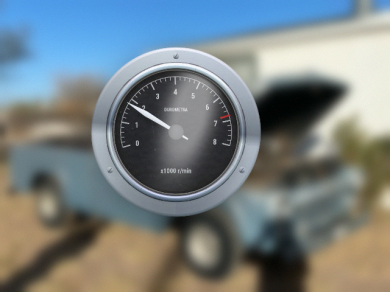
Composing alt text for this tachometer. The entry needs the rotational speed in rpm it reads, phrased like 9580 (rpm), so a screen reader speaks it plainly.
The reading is 1800 (rpm)
